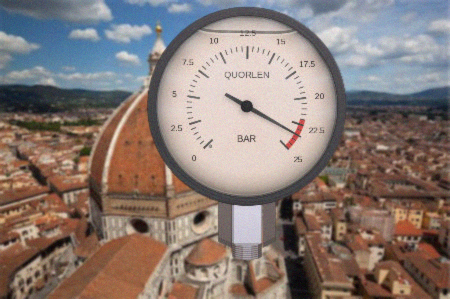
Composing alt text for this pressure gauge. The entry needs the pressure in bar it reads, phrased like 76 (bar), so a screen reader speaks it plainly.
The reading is 23.5 (bar)
